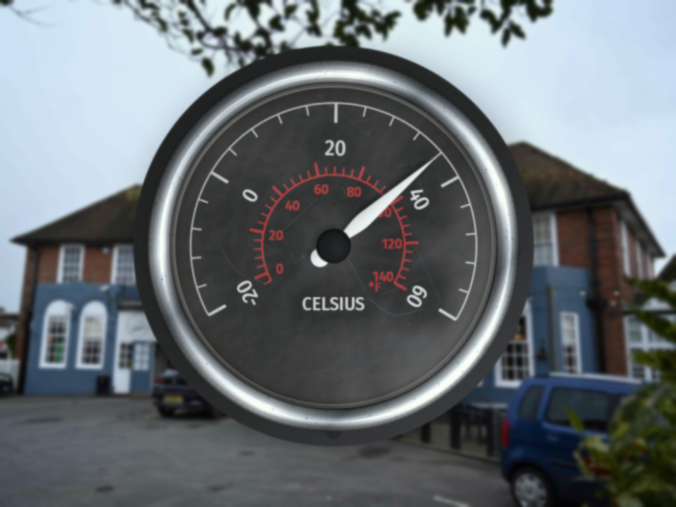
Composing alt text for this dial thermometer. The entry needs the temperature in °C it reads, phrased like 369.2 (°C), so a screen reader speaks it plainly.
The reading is 36 (°C)
